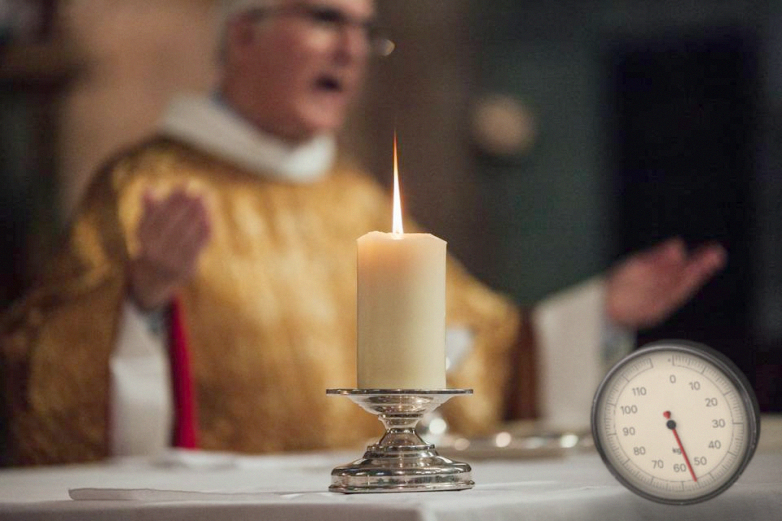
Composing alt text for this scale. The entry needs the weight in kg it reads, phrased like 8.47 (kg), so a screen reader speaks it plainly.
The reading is 55 (kg)
